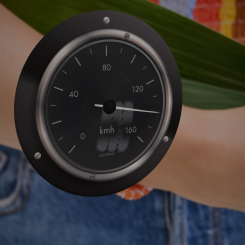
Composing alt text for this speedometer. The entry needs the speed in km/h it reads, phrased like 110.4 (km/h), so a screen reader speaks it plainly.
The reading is 140 (km/h)
